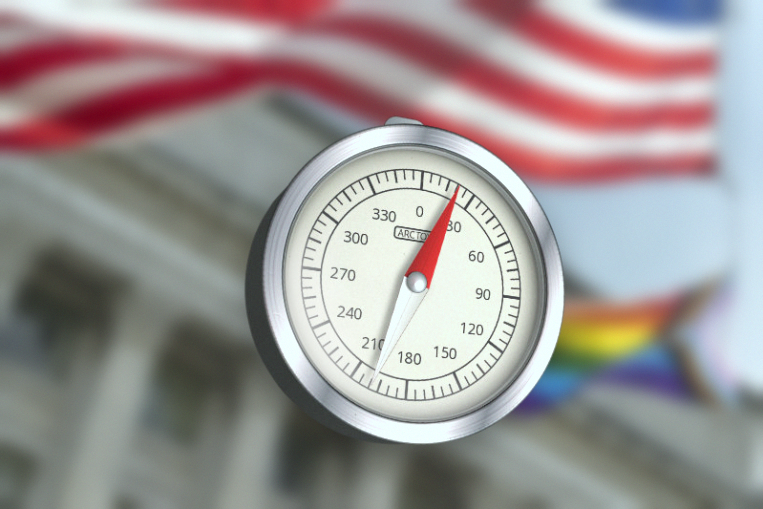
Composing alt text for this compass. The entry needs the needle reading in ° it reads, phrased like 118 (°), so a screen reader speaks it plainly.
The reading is 20 (°)
